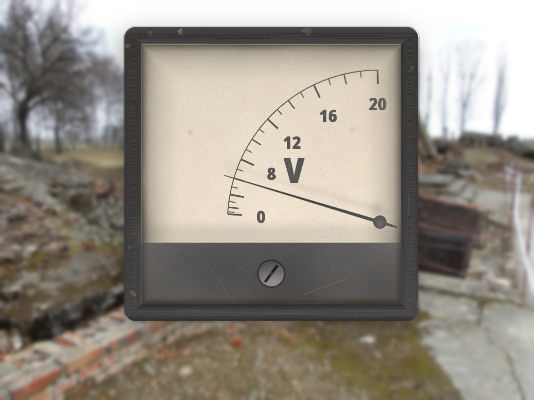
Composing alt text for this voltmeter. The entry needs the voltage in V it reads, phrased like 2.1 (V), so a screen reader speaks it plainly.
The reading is 6 (V)
